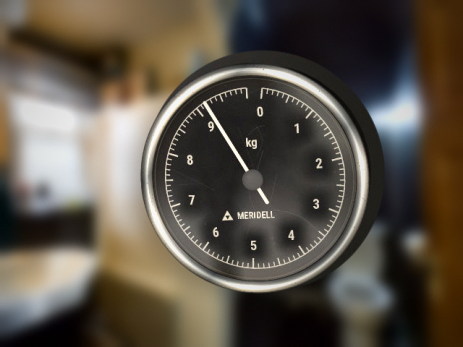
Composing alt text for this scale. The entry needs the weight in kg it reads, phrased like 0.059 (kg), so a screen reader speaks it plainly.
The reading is 9.2 (kg)
